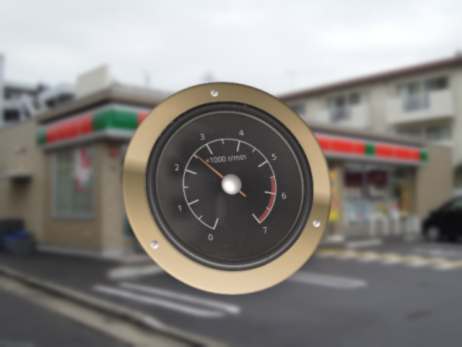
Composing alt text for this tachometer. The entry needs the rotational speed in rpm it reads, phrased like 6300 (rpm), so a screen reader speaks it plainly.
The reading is 2500 (rpm)
